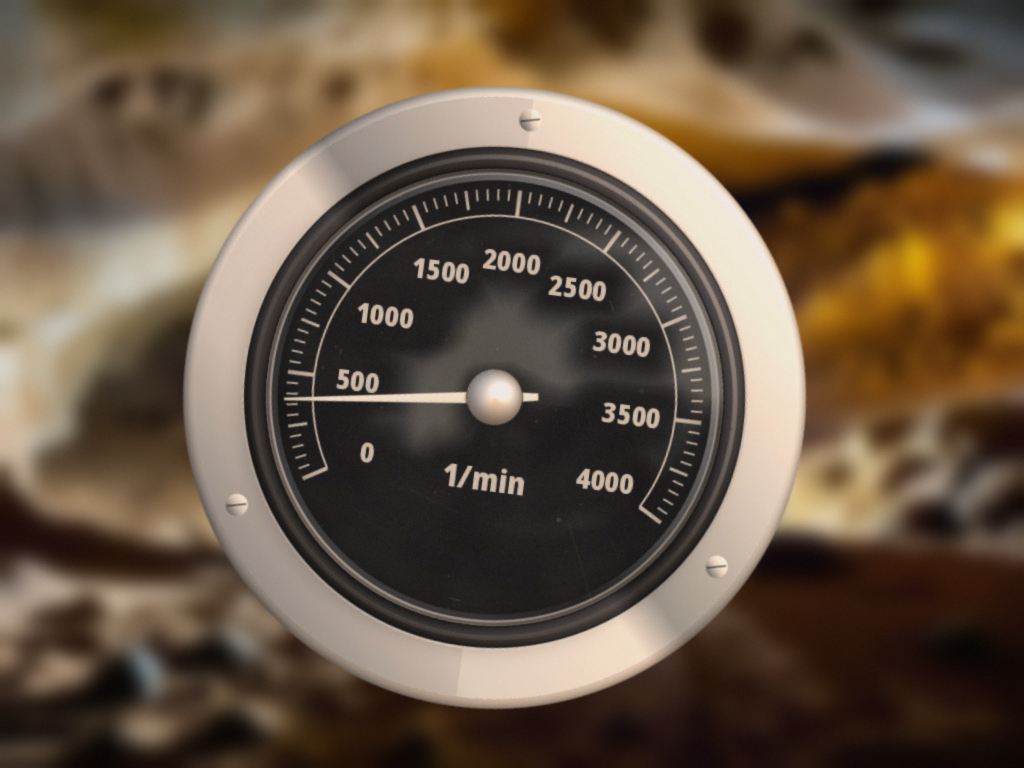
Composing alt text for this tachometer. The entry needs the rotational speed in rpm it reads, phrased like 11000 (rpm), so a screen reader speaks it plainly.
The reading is 375 (rpm)
